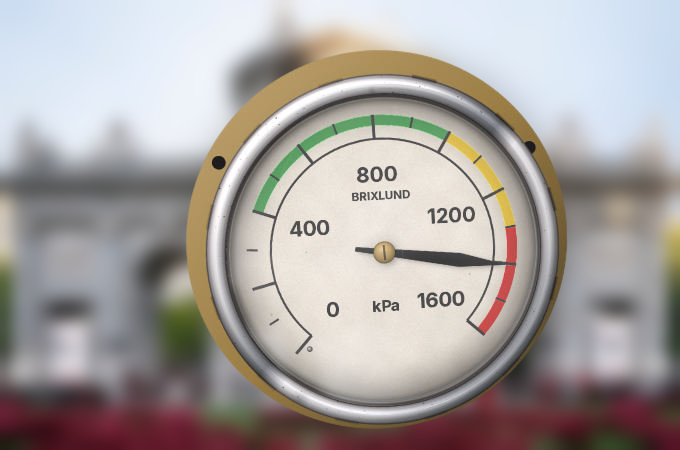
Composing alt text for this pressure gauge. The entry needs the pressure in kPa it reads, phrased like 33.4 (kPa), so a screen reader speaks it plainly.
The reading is 1400 (kPa)
